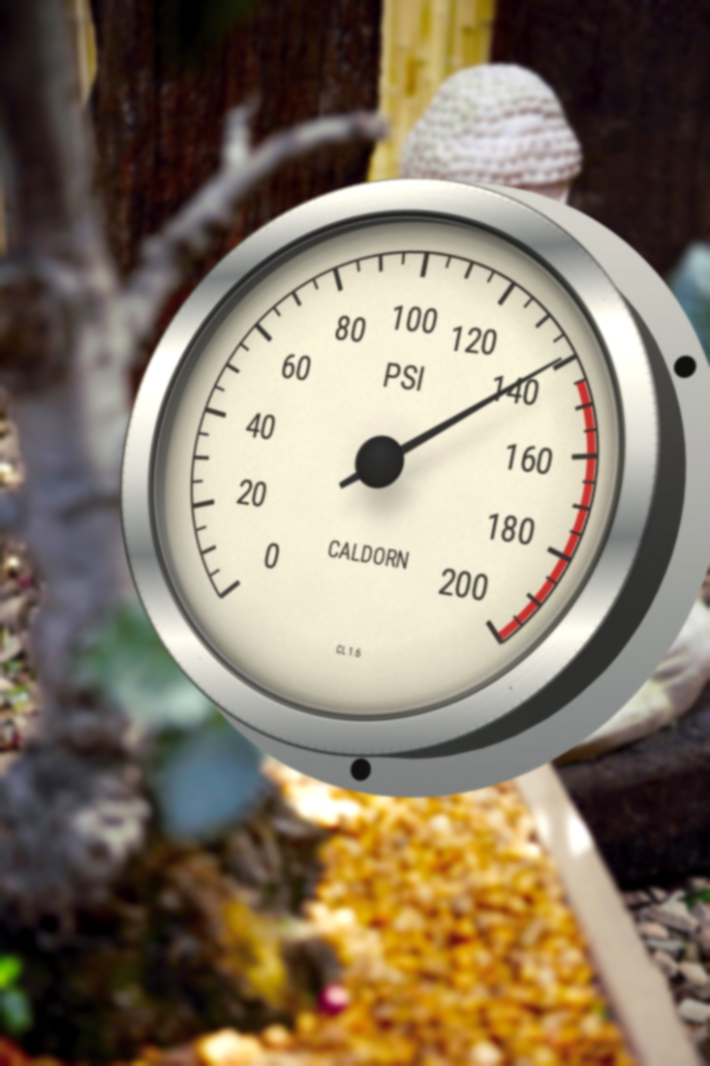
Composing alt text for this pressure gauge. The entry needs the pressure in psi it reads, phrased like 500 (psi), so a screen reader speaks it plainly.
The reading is 140 (psi)
